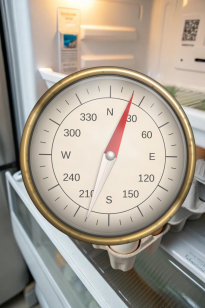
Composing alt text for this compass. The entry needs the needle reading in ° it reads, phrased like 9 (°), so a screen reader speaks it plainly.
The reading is 20 (°)
